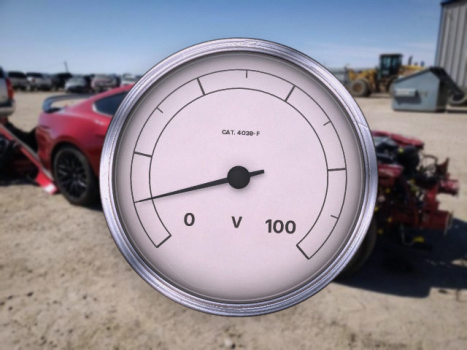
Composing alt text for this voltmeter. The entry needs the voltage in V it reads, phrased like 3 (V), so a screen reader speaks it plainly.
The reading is 10 (V)
